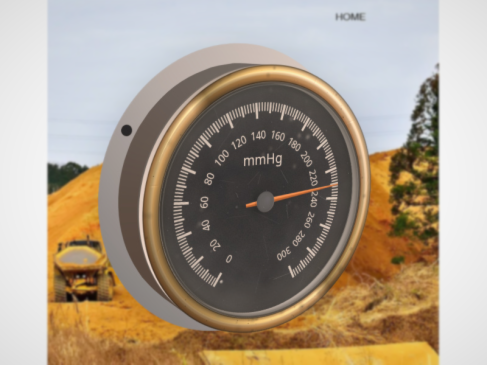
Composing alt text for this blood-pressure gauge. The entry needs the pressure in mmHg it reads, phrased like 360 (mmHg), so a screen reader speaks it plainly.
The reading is 230 (mmHg)
